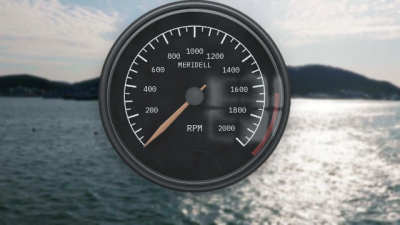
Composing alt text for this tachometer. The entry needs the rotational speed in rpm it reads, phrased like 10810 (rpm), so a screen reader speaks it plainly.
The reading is 0 (rpm)
